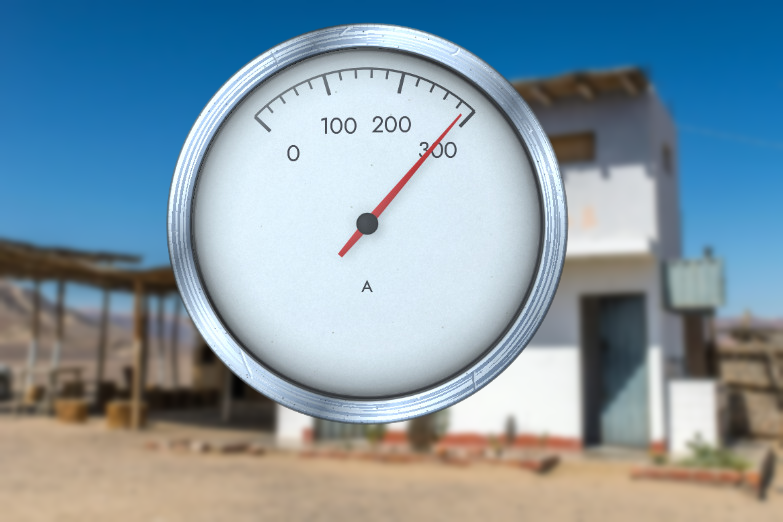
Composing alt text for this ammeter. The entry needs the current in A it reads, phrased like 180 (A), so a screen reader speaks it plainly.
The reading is 290 (A)
